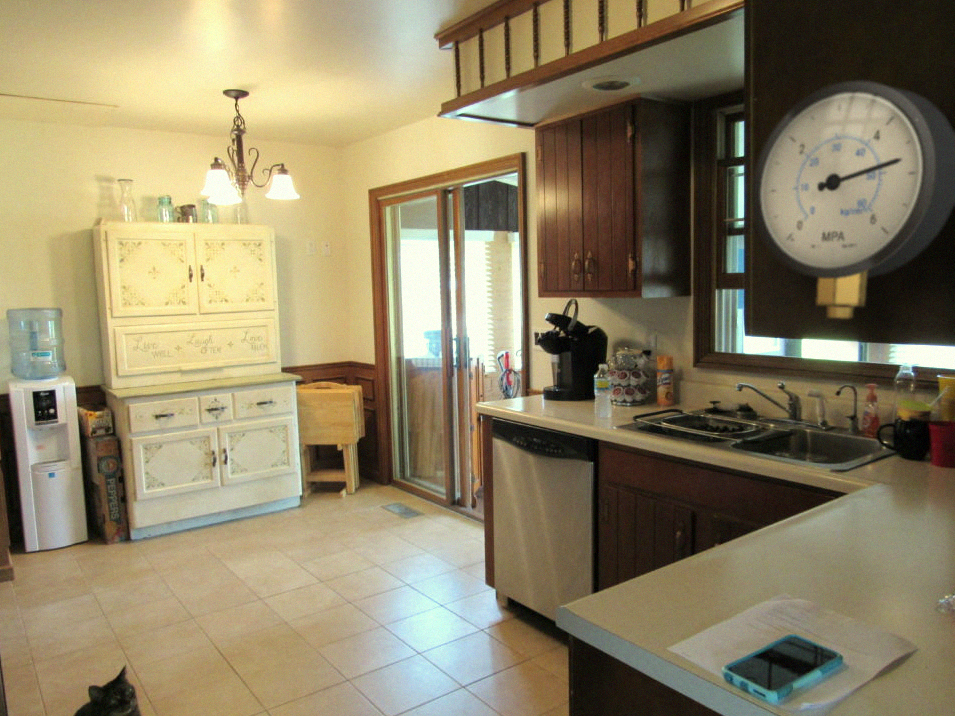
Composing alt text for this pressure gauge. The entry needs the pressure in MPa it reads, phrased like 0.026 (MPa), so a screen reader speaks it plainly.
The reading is 4.75 (MPa)
